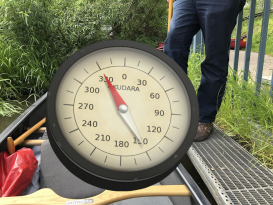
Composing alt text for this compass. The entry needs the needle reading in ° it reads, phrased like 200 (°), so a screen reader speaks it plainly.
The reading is 330 (°)
